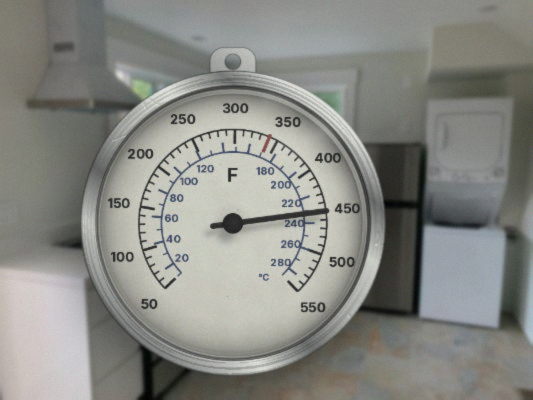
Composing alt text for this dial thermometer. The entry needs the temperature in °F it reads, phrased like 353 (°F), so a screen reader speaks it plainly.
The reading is 450 (°F)
